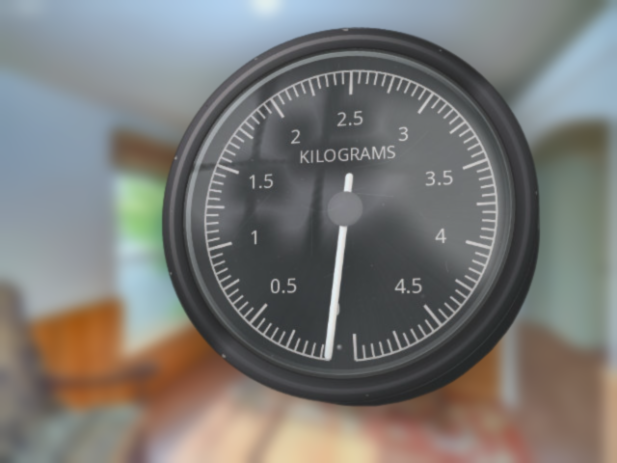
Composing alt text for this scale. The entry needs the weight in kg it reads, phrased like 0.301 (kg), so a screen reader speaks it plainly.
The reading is 0 (kg)
